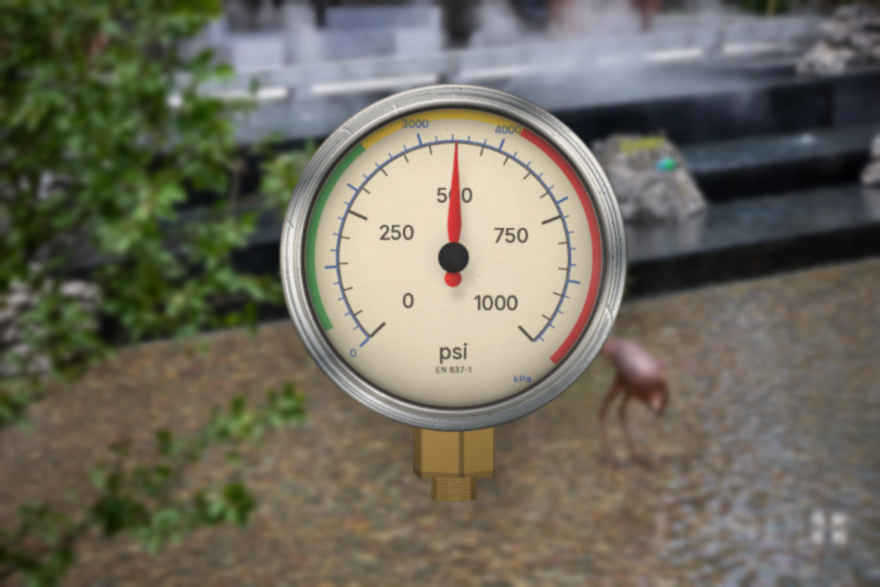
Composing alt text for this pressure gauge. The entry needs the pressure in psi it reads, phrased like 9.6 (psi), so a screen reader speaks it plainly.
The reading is 500 (psi)
